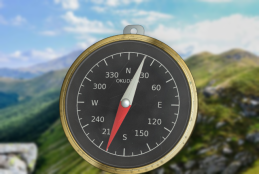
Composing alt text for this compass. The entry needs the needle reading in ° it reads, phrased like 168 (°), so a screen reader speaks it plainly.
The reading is 200 (°)
